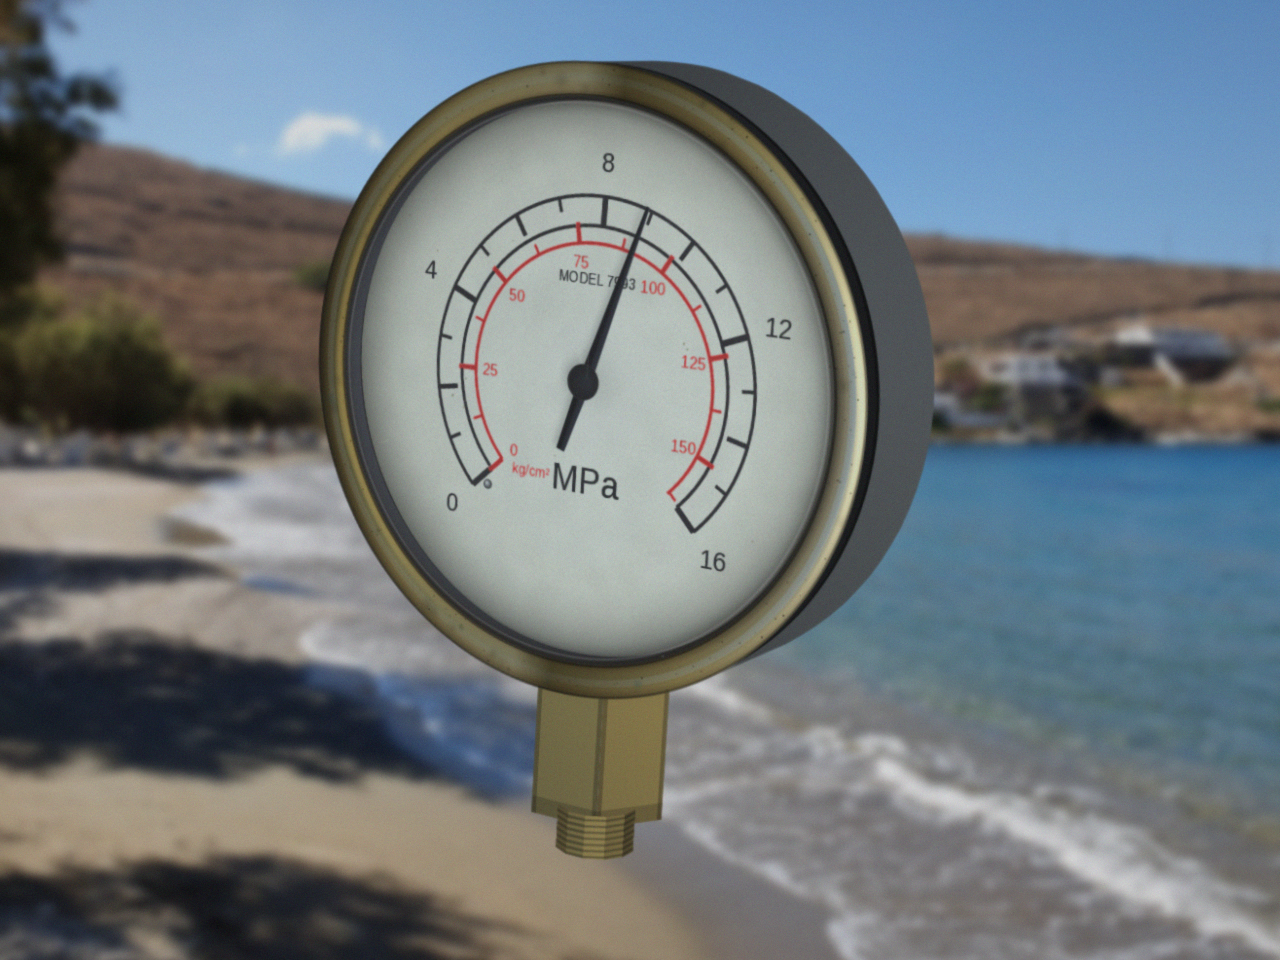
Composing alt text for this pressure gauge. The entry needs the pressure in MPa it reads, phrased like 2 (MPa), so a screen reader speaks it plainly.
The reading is 9 (MPa)
